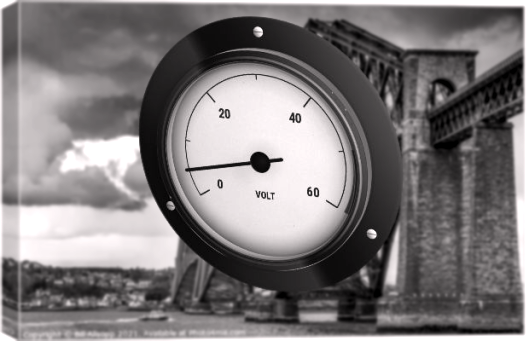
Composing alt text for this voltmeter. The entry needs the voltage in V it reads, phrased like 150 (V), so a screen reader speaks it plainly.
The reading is 5 (V)
